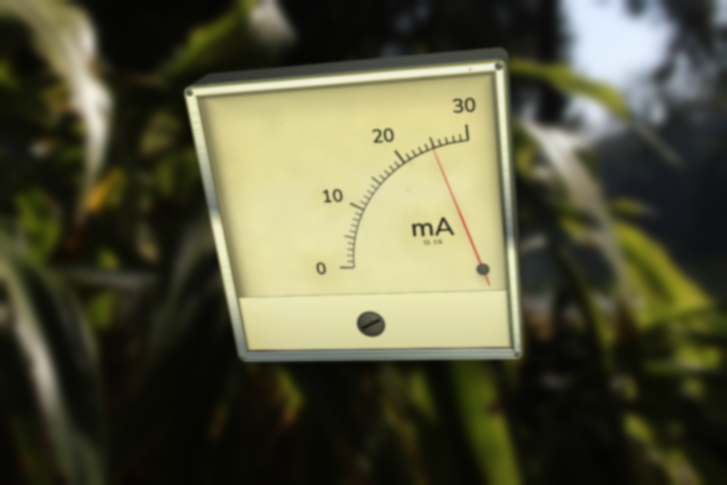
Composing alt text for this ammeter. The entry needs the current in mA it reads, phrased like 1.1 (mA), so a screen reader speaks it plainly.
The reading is 25 (mA)
